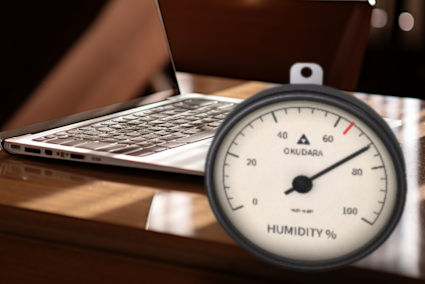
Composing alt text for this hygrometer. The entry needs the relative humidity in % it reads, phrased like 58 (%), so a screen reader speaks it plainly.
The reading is 72 (%)
